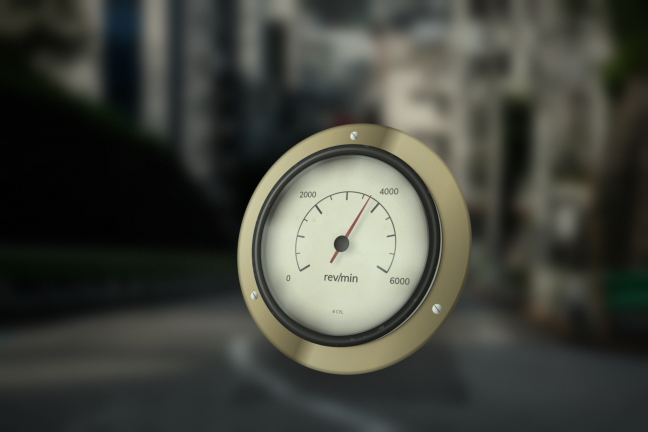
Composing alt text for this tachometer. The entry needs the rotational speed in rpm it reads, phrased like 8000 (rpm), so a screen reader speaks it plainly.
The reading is 3750 (rpm)
